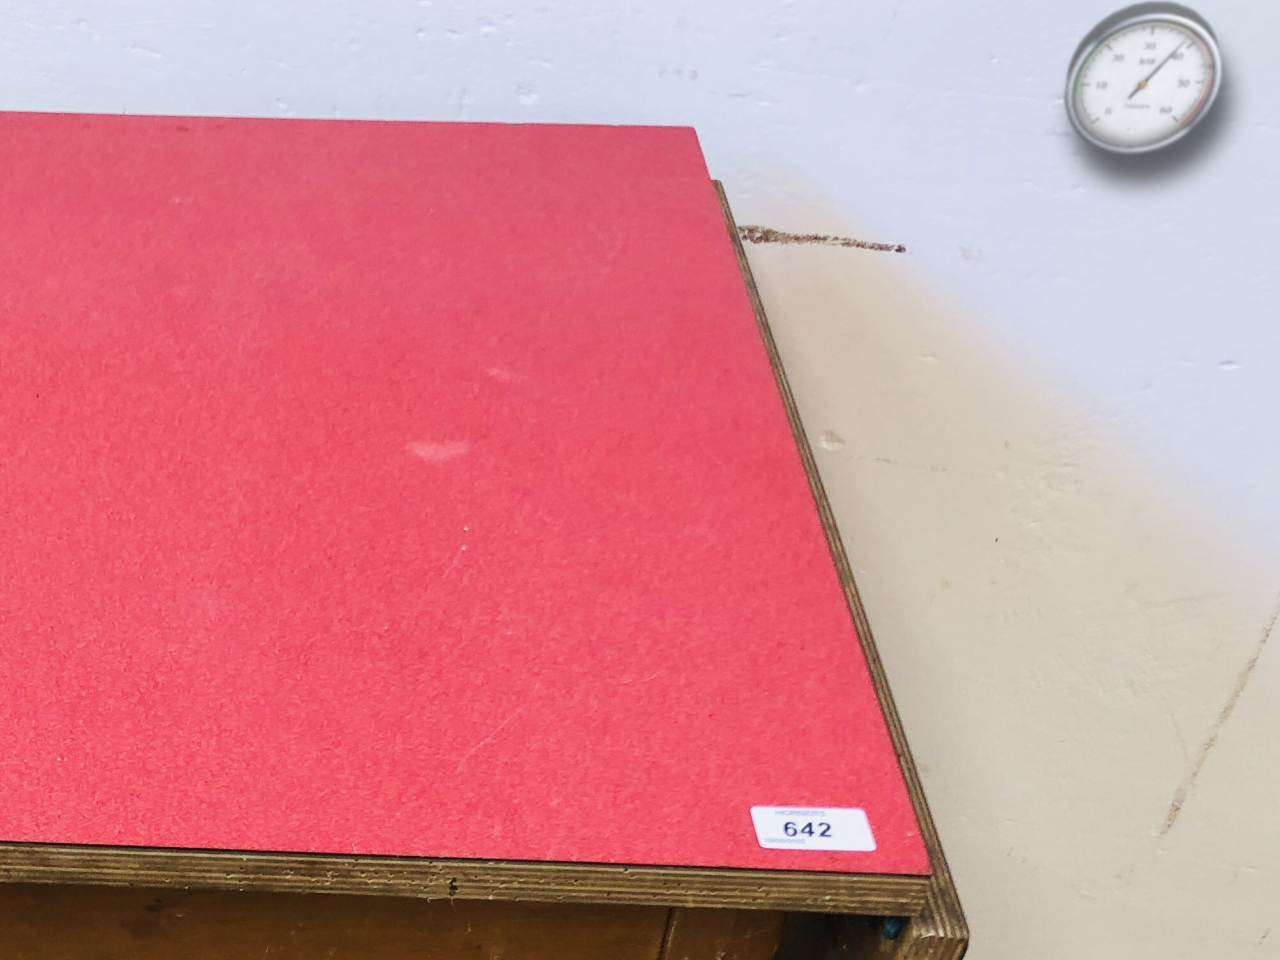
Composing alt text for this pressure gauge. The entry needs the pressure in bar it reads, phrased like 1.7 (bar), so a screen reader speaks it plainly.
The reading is 38 (bar)
